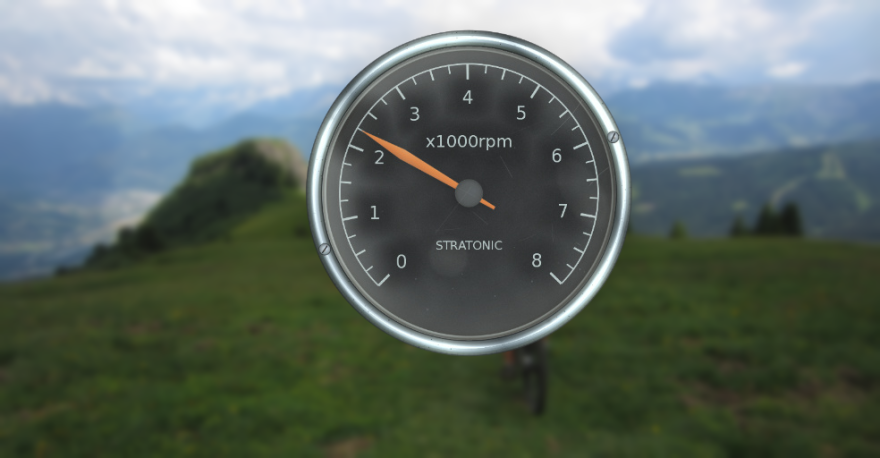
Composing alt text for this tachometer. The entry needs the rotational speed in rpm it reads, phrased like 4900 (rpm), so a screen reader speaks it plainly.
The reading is 2250 (rpm)
